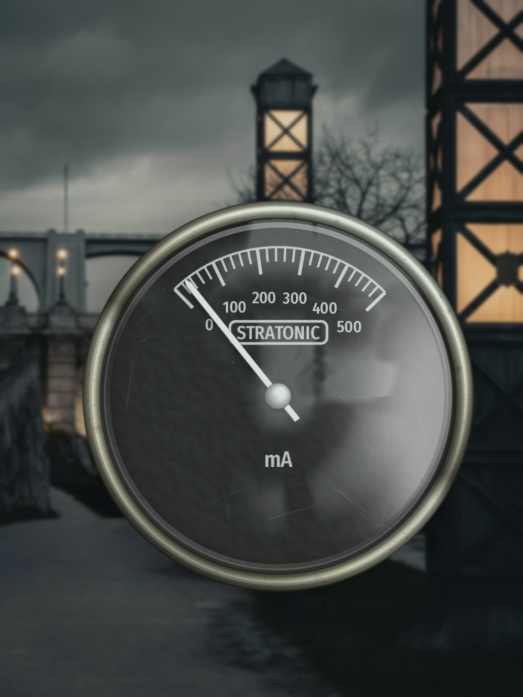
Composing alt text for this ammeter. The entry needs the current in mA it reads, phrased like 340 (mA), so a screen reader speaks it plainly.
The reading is 30 (mA)
